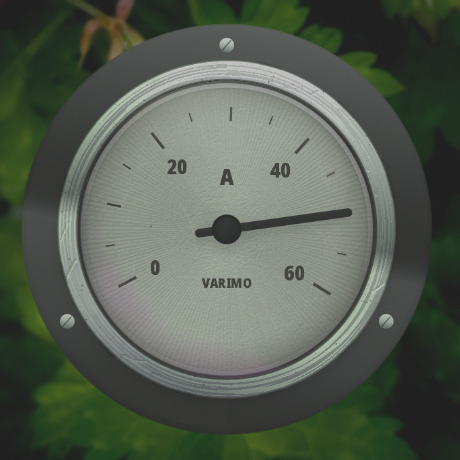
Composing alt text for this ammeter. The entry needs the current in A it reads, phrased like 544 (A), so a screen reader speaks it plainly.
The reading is 50 (A)
